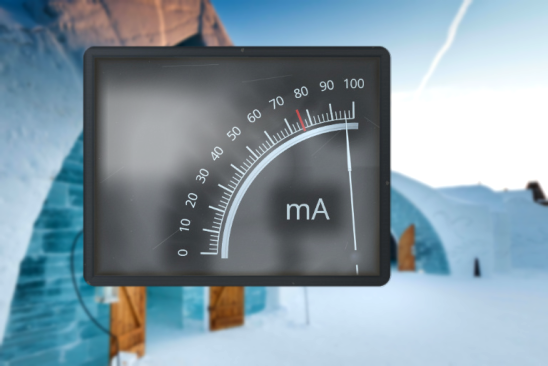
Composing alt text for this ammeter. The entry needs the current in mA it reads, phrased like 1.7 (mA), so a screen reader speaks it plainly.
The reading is 96 (mA)
